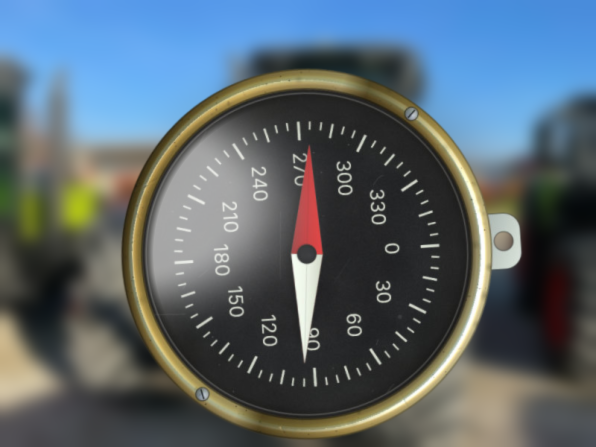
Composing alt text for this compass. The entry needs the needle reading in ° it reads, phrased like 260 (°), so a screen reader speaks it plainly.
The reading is 275 (°)
